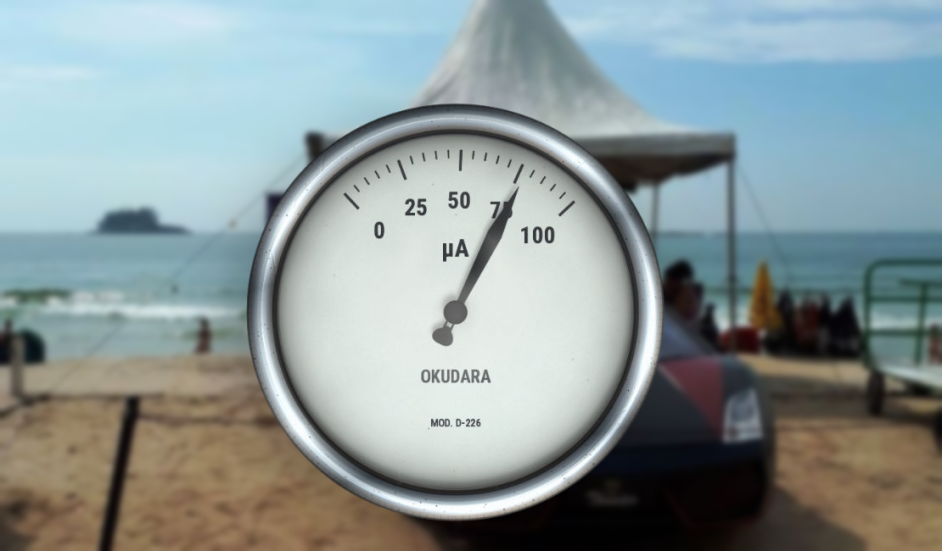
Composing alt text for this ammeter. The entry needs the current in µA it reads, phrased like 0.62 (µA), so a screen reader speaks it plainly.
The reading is 77.5 (µA)
